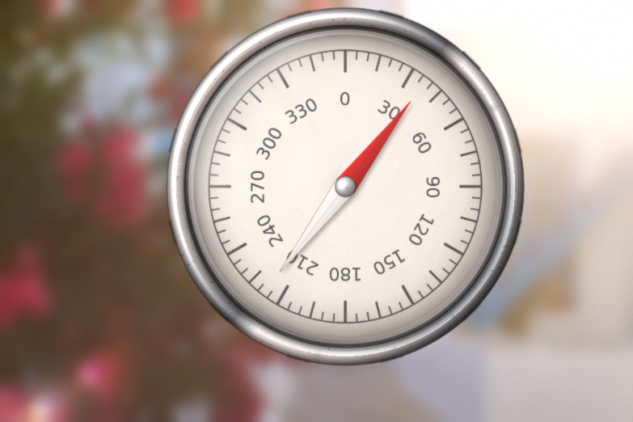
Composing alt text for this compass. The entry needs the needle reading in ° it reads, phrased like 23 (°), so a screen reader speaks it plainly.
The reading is 37.5 (°)
